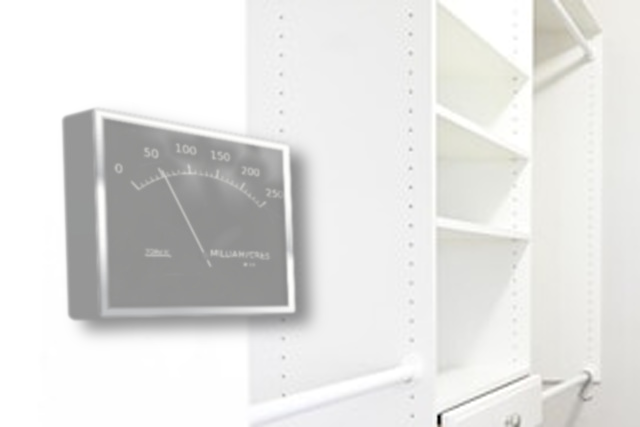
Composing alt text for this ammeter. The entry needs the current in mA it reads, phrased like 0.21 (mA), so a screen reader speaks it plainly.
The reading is 50 (mA)
